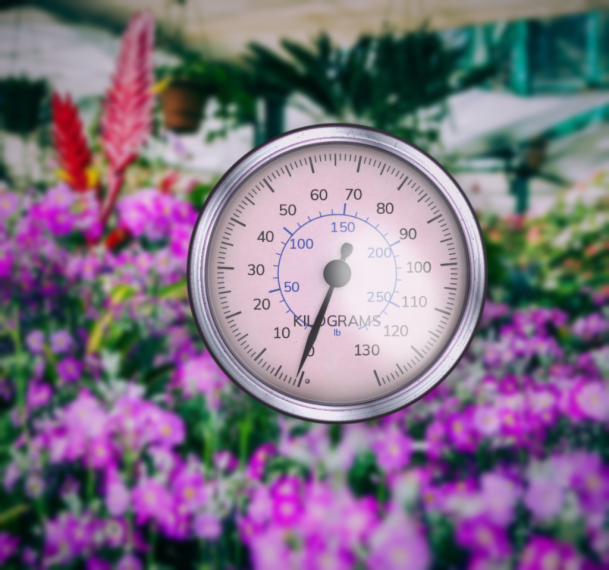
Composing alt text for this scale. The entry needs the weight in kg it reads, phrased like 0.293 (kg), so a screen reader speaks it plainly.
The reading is 1 (kg)
